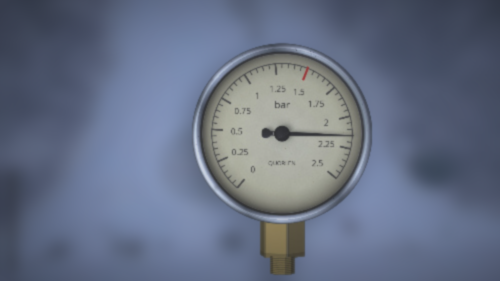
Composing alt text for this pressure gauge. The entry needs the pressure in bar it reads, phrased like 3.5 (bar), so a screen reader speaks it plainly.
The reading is 2.15 (bar)
